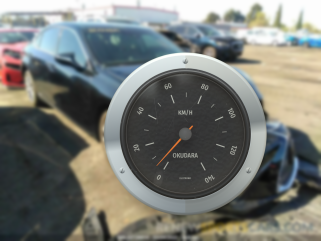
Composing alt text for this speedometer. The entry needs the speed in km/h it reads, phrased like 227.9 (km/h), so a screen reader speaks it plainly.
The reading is 5 (km/h)
